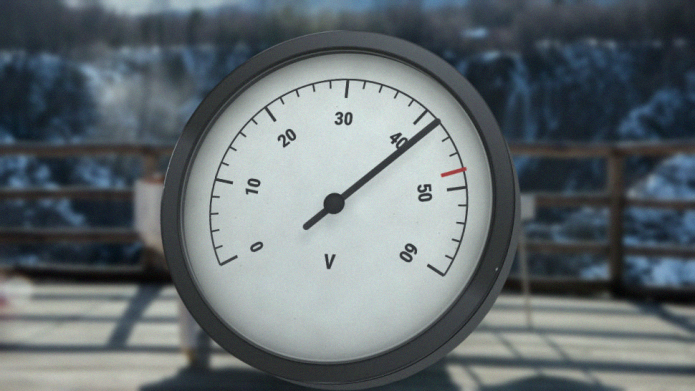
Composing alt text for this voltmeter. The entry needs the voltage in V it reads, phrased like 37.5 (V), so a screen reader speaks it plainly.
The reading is 42 (V)
